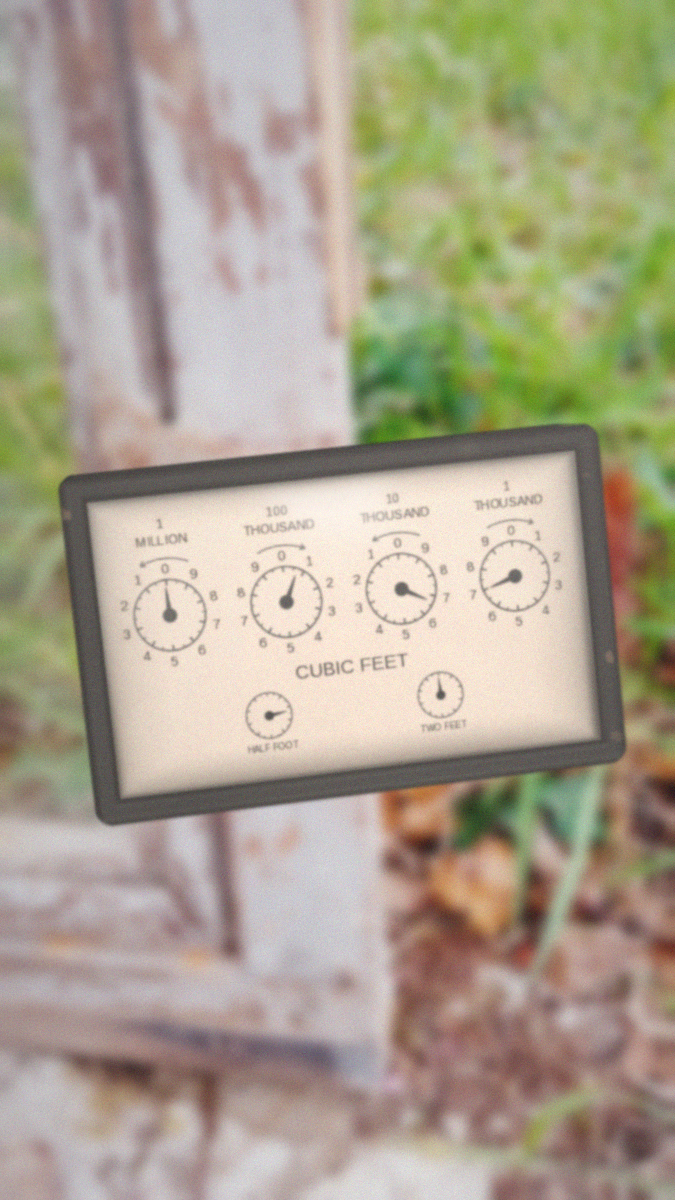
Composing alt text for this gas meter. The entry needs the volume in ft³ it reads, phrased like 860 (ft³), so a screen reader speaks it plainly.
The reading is 6700 (ft³)
